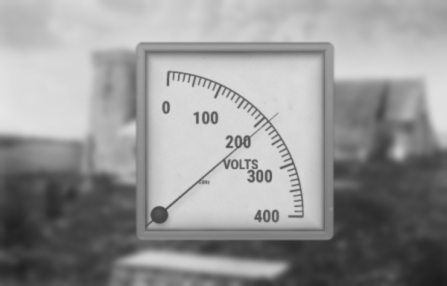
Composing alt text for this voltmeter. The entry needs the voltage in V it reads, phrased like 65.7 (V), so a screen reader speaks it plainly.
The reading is 210 (V)
